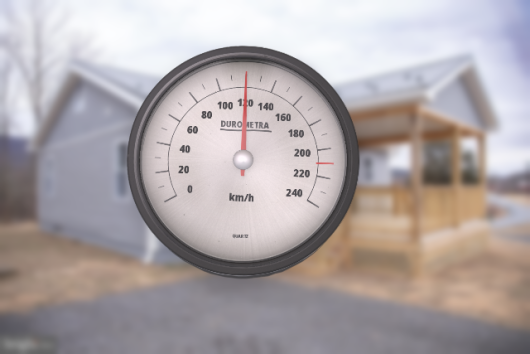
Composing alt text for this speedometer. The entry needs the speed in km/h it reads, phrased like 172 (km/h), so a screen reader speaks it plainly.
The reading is 120 (km/h)
